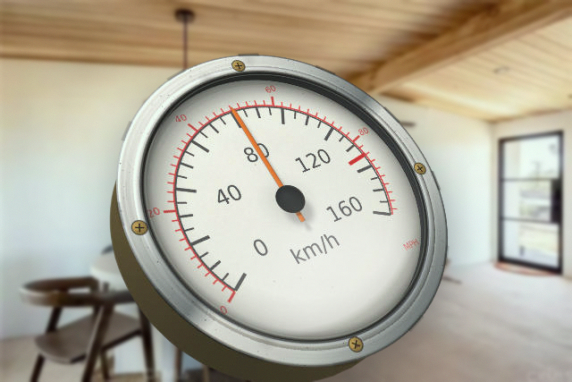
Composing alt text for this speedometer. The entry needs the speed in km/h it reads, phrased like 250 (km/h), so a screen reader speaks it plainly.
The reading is 80 (km/h)
